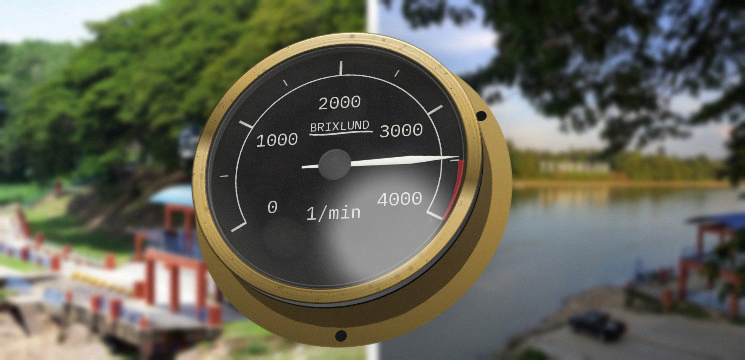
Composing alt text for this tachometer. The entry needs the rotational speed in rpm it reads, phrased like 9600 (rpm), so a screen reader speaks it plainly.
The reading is 3500 (rpm)
